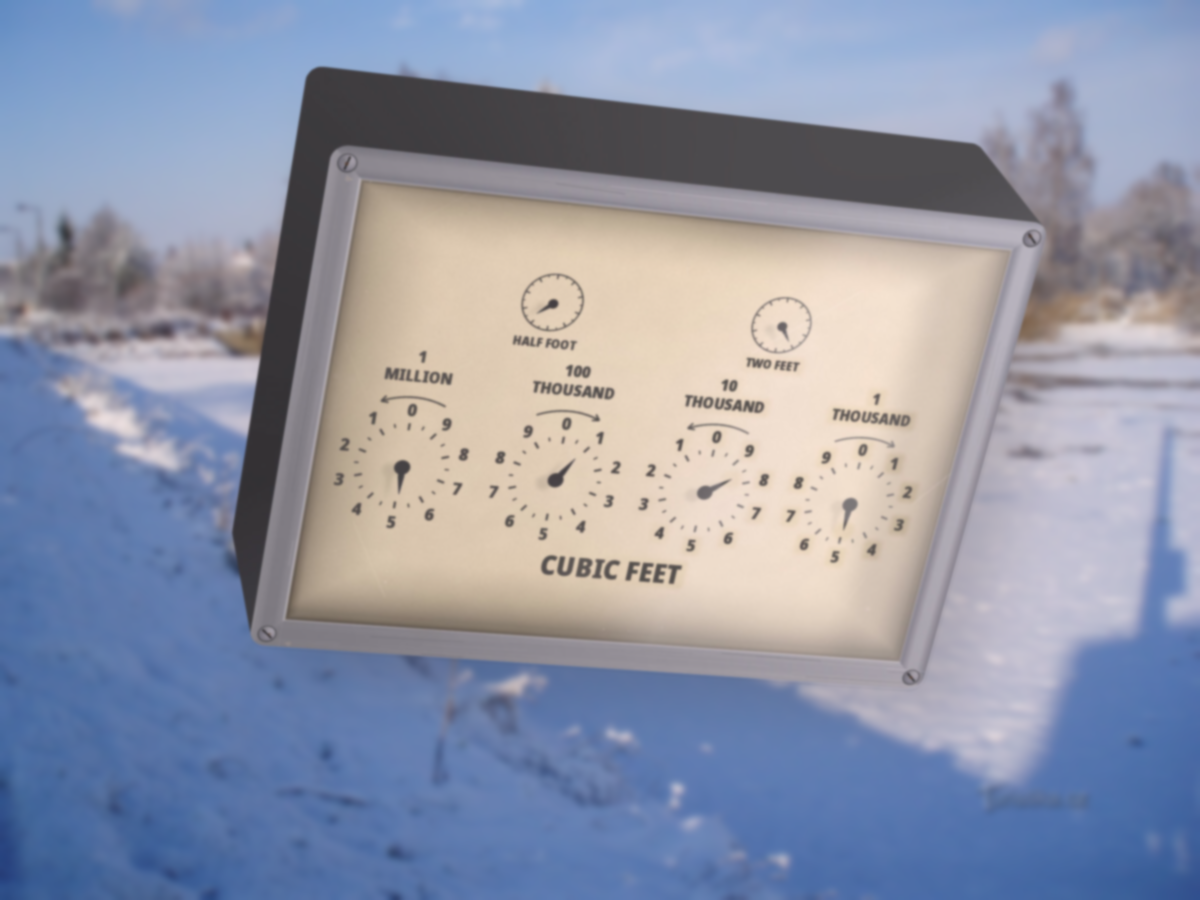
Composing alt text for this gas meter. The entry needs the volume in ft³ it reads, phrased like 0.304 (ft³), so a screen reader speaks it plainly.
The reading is 508500 (ft³)
